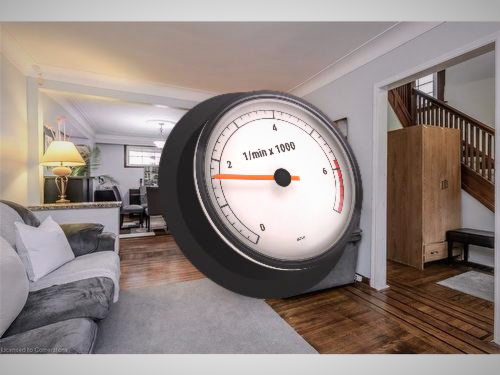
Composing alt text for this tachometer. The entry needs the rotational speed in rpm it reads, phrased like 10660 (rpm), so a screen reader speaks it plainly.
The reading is 1600 (rpm)
